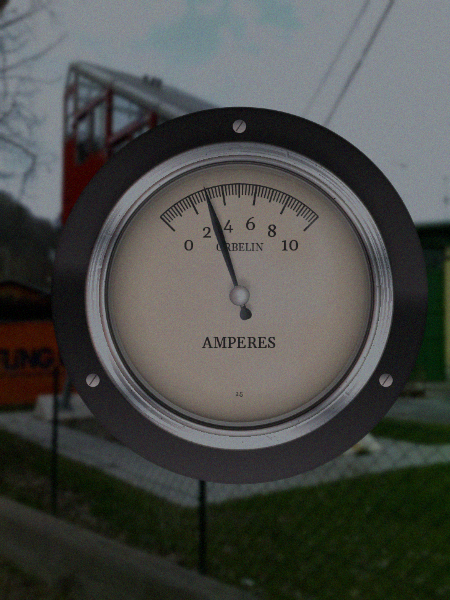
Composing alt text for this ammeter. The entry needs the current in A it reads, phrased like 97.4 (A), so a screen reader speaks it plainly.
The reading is 3 (A)
